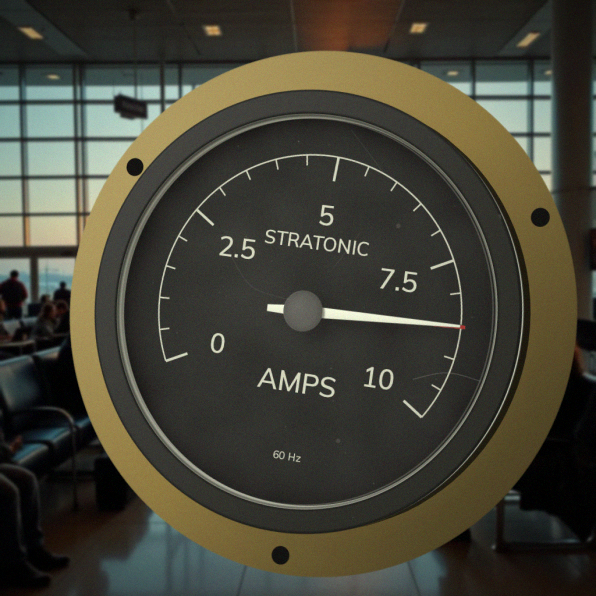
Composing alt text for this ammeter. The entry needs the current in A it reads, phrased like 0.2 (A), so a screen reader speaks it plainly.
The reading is 8.5 (A)
